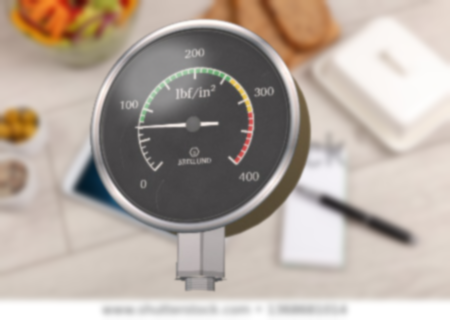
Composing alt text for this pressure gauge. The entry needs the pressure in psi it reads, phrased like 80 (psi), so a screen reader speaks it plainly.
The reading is 70 (psi)
